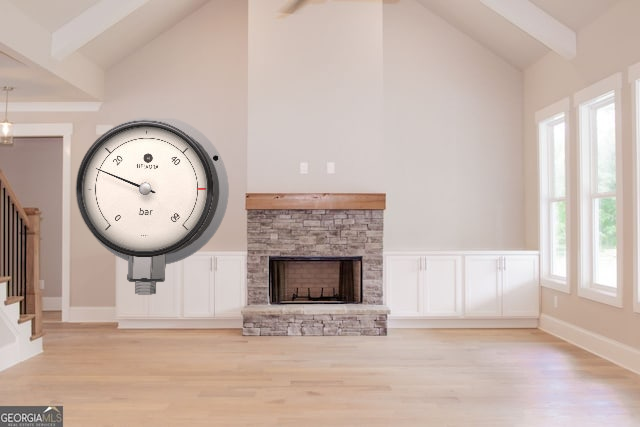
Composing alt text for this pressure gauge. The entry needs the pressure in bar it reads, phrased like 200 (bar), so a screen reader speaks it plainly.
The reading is 15 (bar)
